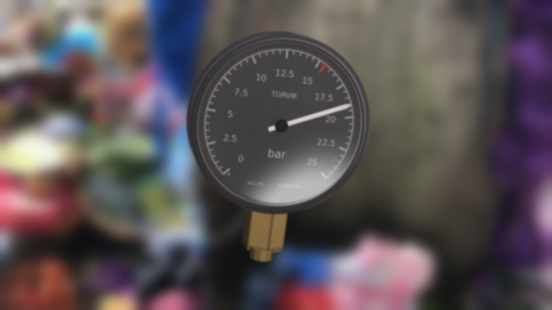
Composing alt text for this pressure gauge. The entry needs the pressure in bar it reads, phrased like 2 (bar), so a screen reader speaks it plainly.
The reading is 19 (bar)
